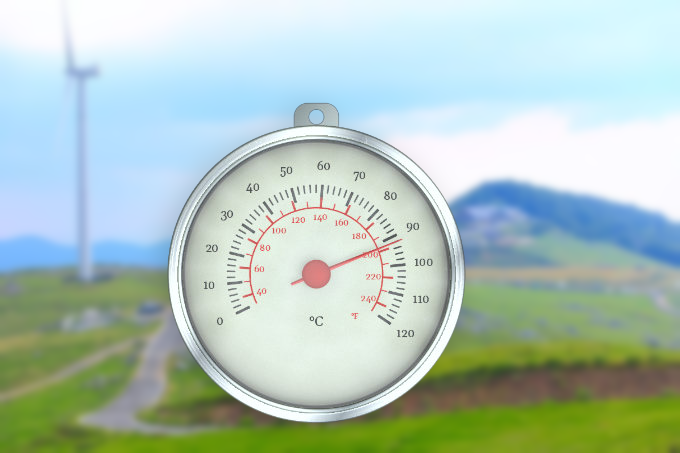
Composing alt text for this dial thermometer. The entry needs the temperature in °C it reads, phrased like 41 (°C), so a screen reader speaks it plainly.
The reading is 92 (°C)
